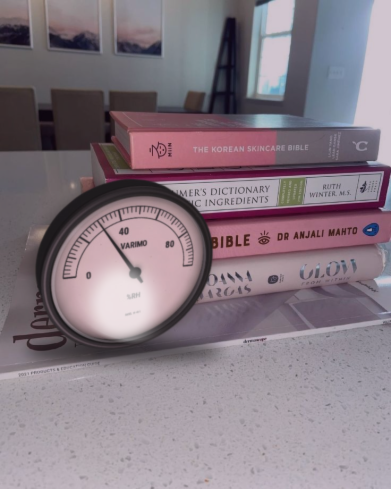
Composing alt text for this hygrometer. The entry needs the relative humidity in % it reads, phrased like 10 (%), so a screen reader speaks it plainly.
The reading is 30 (%)
